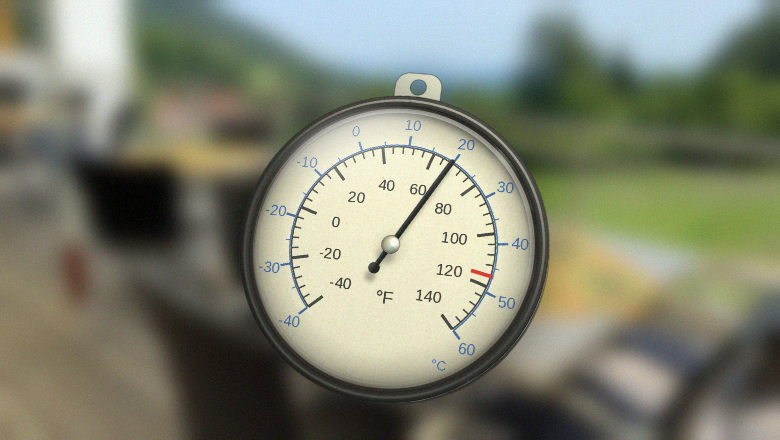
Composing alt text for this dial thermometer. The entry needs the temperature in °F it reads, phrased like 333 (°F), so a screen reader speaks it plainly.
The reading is 68 (°F)
